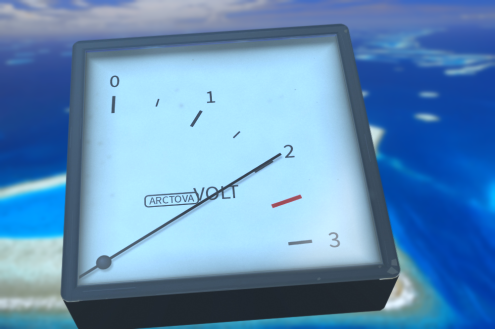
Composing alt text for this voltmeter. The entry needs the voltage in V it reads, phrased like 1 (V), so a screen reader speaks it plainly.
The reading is 2 (V)
